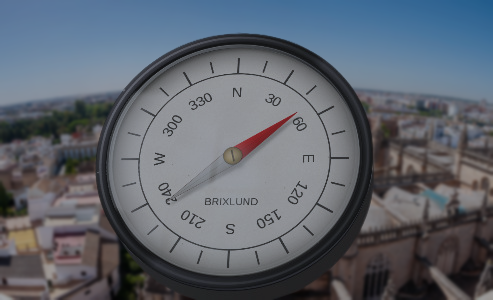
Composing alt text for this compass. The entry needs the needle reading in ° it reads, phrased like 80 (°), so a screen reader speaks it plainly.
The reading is 52.5 (°)
